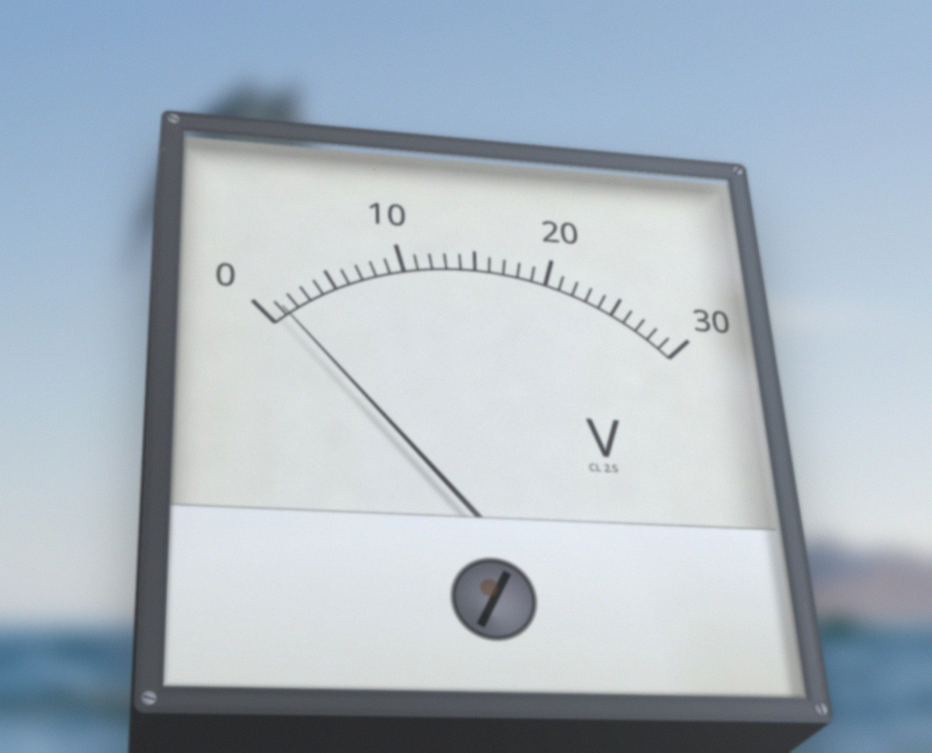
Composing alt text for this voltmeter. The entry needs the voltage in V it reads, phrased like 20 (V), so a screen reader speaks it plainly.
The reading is 1 (V)
